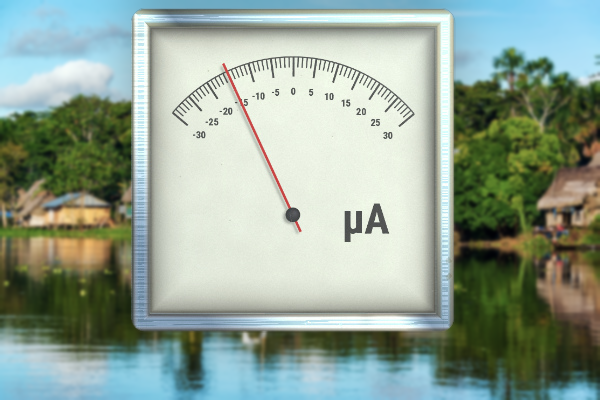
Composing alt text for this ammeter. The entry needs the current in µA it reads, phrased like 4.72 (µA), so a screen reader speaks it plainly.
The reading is -15 (µA)
